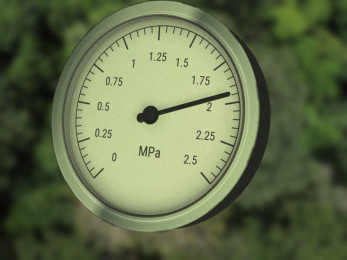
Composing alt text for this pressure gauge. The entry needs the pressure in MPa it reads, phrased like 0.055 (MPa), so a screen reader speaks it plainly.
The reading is 1.95 (MPa)
